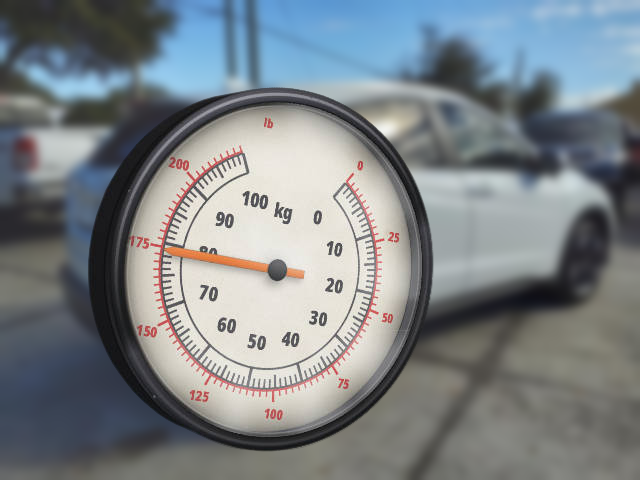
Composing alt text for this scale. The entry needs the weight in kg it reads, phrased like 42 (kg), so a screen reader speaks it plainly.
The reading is 79 (kg)
